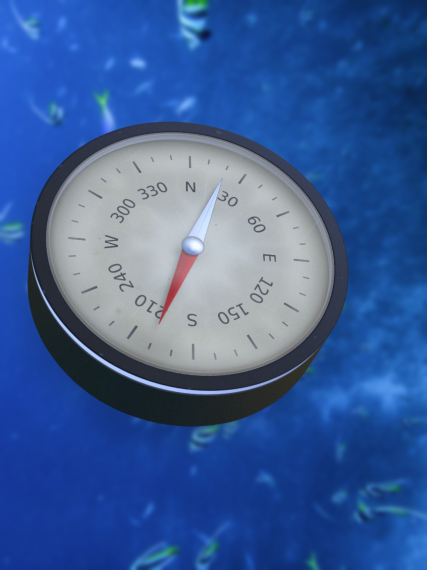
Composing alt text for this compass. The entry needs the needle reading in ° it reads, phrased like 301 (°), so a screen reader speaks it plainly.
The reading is 200 (°)
